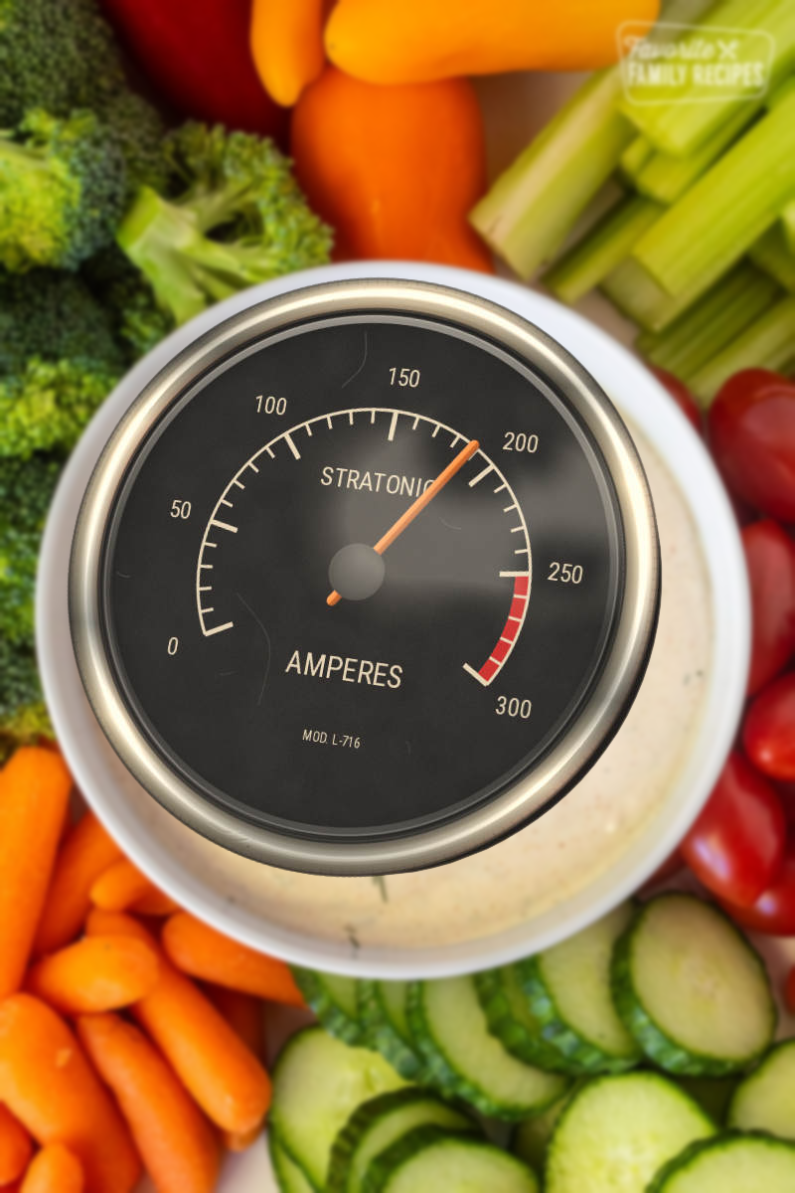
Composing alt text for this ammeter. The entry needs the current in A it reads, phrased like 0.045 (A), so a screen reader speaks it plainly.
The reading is 190 (A)
